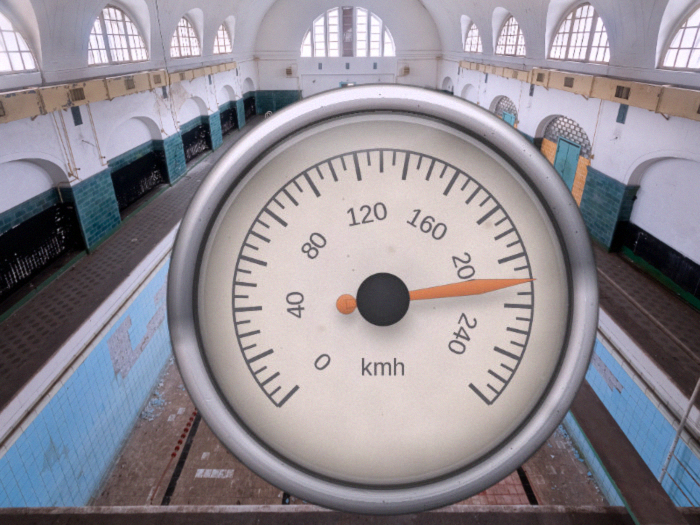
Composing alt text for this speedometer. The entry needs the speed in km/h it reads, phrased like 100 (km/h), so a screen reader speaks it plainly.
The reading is 210 (km/h)
